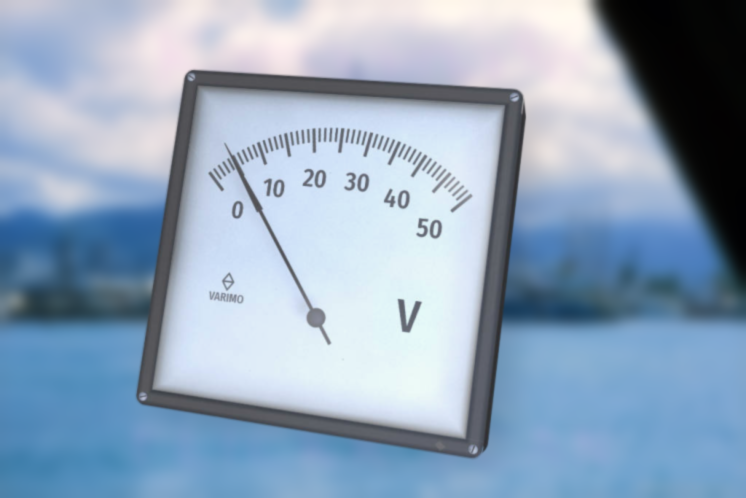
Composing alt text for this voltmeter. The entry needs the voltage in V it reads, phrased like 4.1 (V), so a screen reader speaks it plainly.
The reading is 5 (V)
